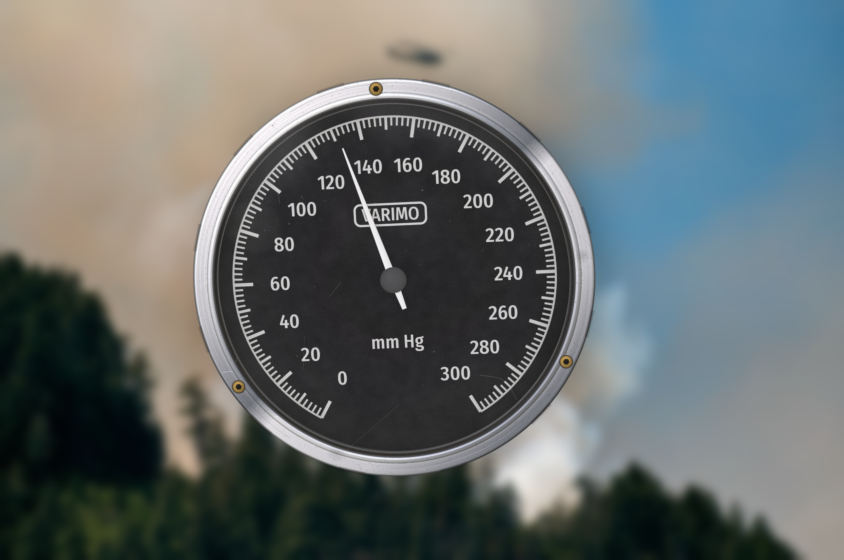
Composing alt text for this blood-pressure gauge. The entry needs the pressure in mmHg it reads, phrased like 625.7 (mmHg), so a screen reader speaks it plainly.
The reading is 132 (mmHg)
